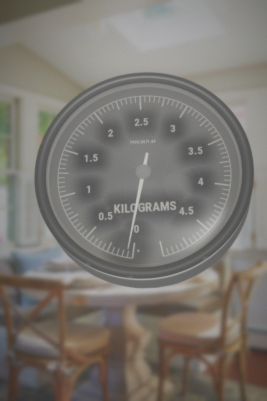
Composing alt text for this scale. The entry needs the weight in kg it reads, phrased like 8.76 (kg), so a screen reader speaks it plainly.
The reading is 0.05 (kg)
